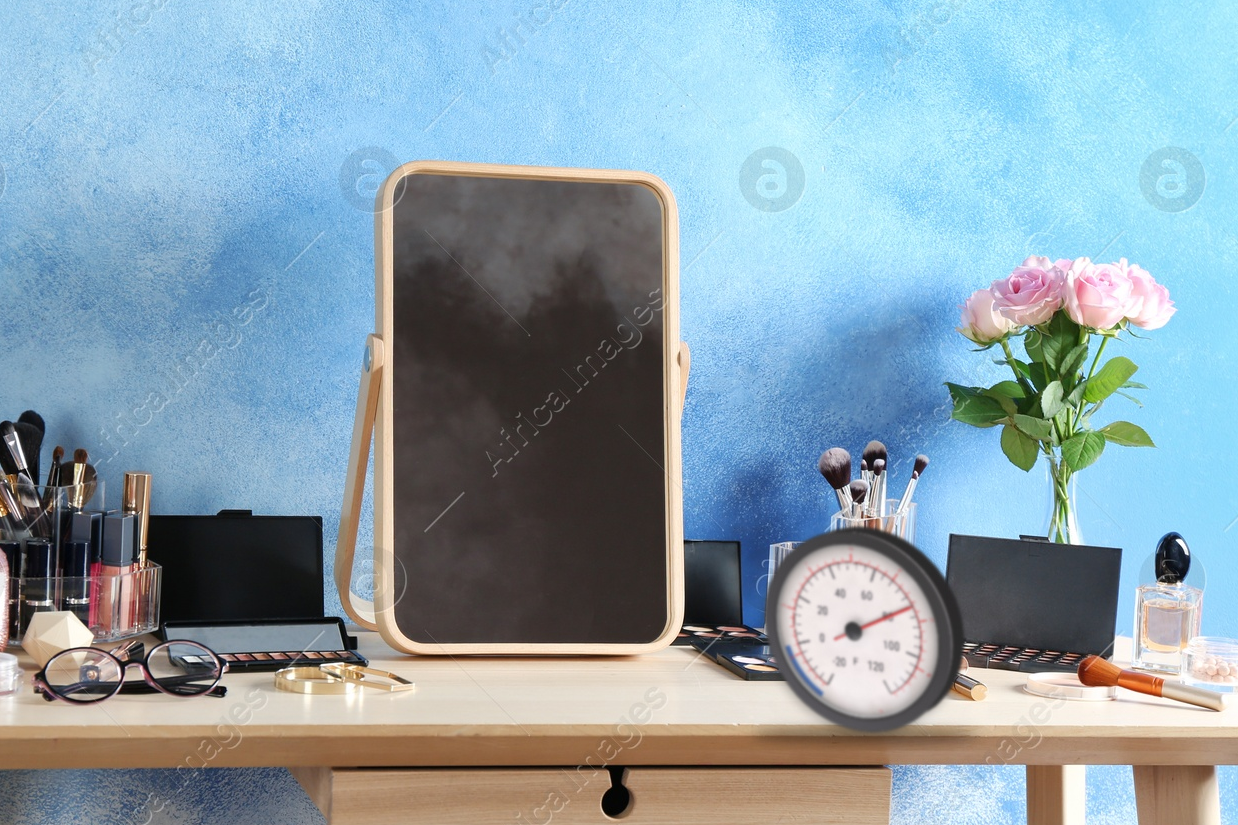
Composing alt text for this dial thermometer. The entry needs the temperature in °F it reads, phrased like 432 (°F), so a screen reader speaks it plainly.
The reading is 80 (°F)
